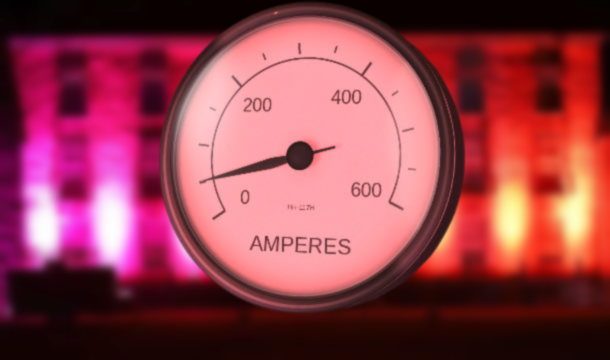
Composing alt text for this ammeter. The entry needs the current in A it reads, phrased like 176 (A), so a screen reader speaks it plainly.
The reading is 50 (A)
